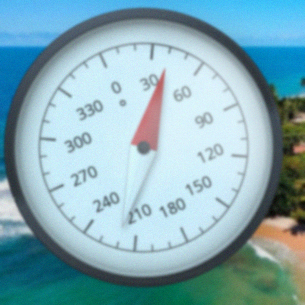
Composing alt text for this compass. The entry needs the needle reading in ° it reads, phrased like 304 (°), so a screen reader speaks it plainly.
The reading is 40 (°)
